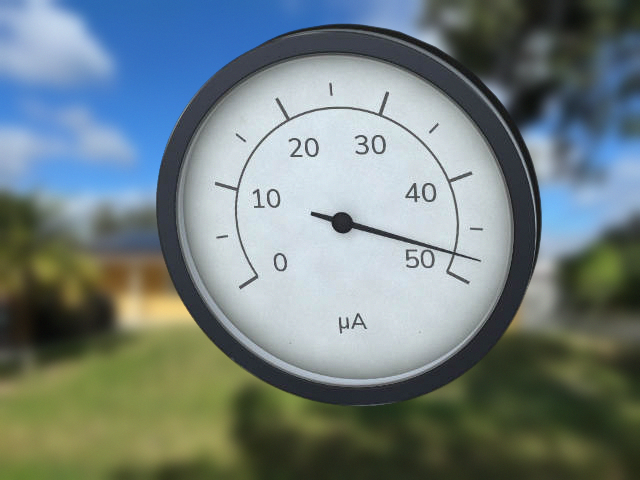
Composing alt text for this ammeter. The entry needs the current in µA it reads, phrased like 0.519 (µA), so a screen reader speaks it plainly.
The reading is 47.5 (µA)
